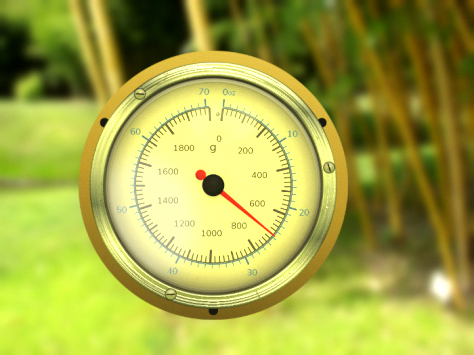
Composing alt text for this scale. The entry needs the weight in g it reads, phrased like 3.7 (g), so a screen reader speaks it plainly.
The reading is 700 (g)
